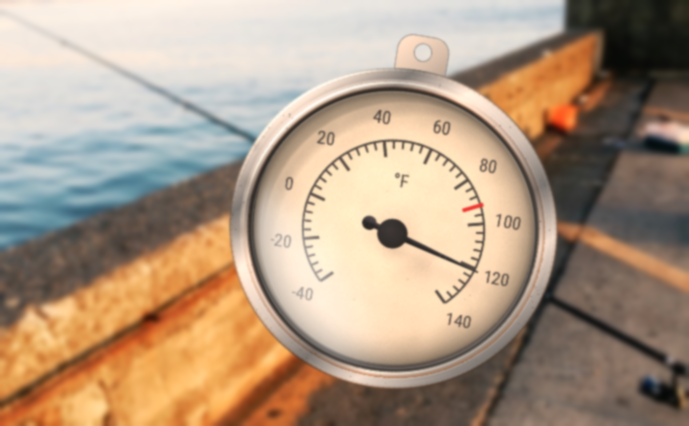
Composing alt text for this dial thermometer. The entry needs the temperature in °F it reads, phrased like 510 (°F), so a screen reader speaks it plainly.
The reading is 120 (°F)
